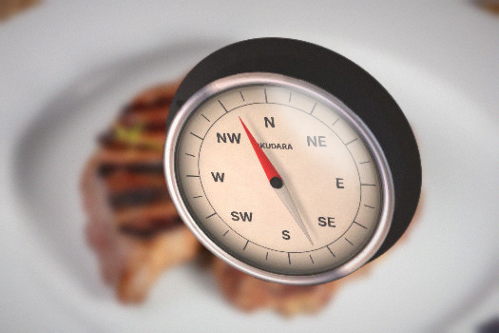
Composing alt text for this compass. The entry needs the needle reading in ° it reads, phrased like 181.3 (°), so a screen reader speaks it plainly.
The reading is 337.5 (°)
